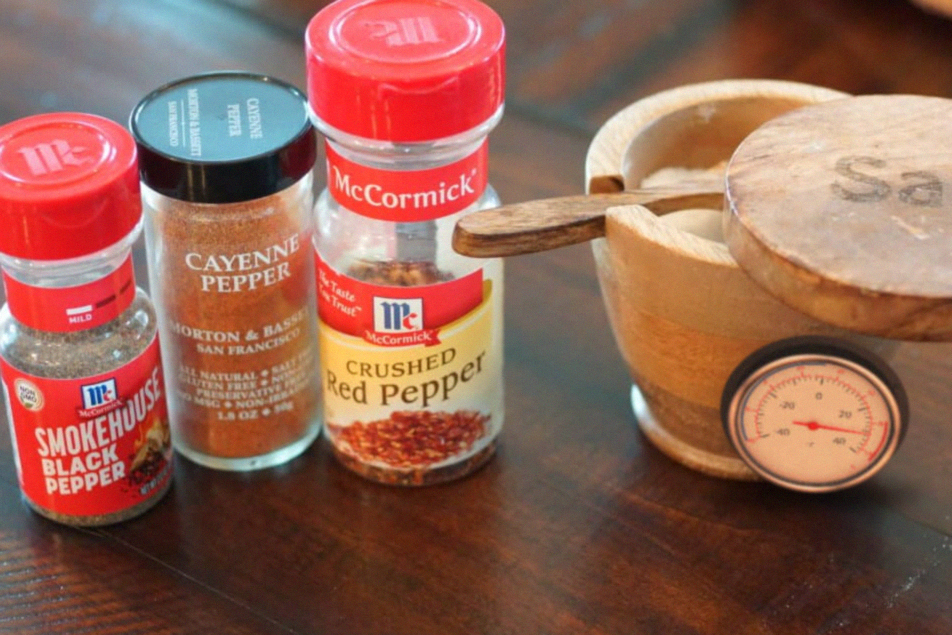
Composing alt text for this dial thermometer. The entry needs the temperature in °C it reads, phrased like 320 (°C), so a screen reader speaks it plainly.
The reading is 30 (°C)
